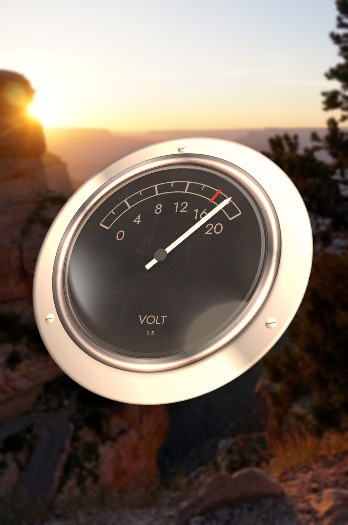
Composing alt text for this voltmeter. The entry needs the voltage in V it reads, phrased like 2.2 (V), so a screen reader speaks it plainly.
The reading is 18 (V)
